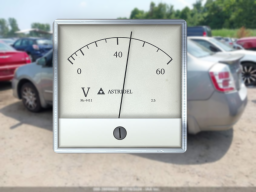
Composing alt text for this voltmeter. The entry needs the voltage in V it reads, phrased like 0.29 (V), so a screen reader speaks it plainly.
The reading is 45 (V)
